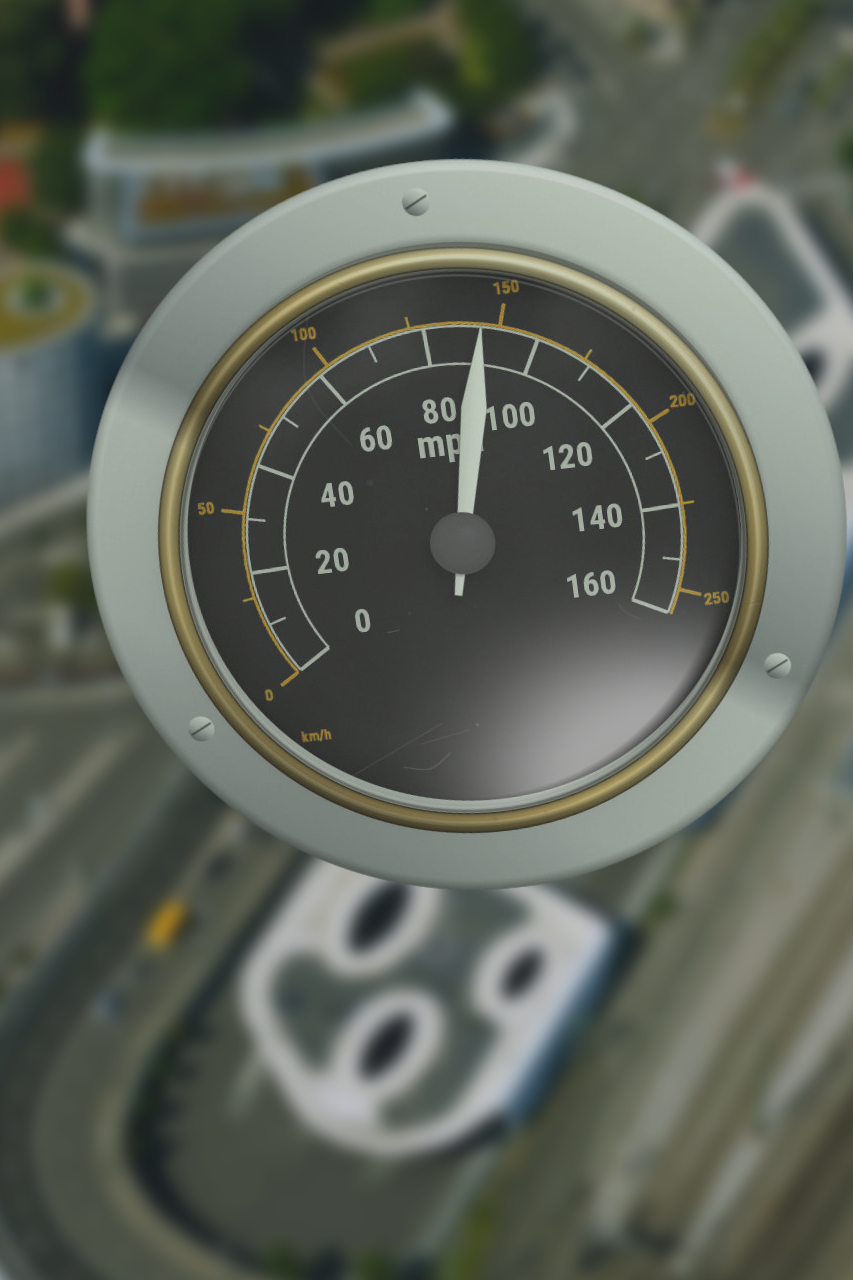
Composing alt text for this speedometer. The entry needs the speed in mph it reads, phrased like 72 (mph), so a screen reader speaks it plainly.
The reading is 90 (mph)
